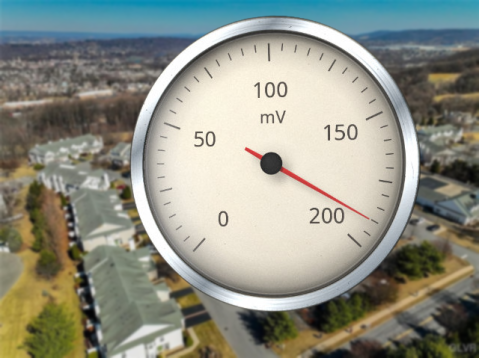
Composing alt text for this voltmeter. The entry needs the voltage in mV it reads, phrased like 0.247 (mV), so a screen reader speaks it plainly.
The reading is 190 (mV)
